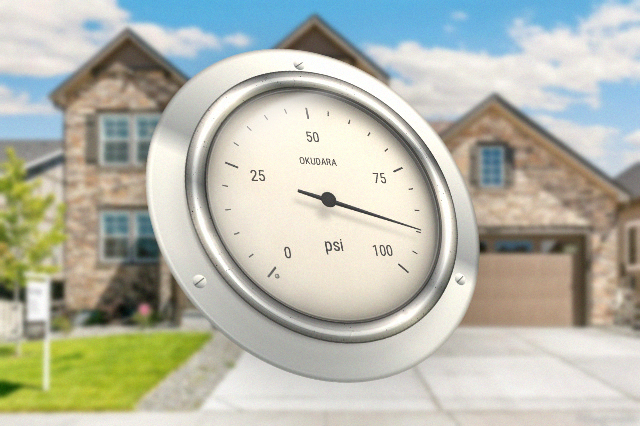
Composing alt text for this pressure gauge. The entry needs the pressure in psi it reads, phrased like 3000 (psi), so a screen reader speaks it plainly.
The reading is 90 (psi)
